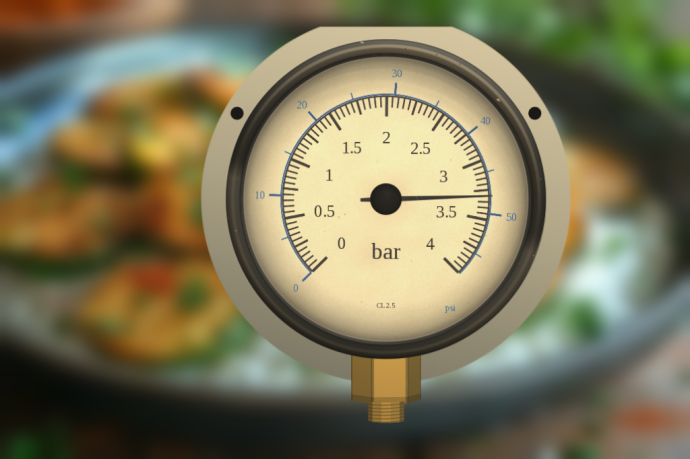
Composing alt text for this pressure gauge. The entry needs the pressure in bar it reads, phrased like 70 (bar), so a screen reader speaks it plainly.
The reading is 3.3 (bar)
